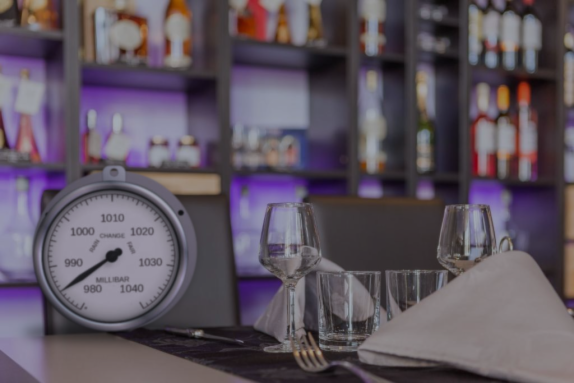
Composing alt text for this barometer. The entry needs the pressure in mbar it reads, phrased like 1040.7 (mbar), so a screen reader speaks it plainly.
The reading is 985 (mbar)
